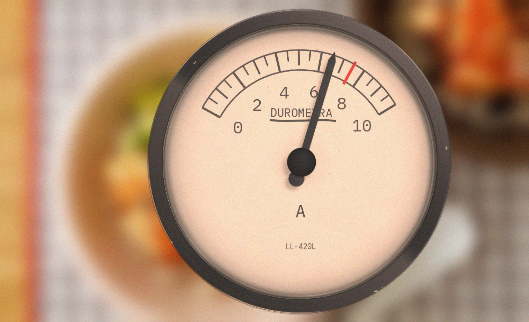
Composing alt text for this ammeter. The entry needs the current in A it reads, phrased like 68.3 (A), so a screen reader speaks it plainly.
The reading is 6.5 (A)
